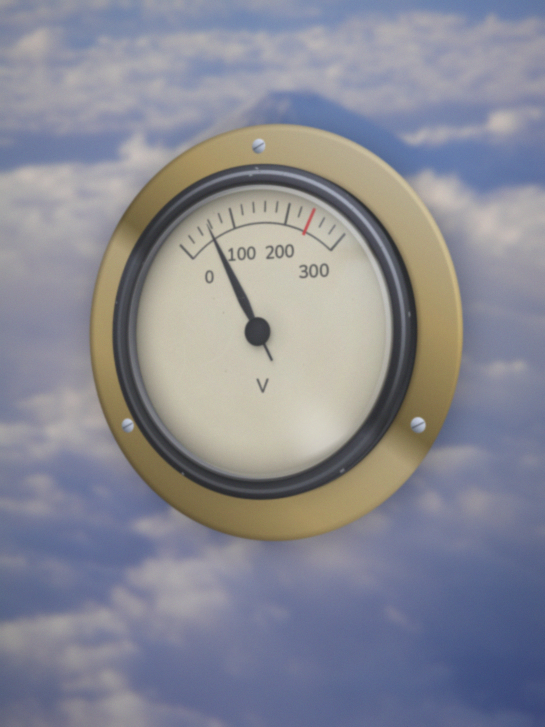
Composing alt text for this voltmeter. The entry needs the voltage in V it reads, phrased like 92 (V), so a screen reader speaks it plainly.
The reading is 60 (V)
